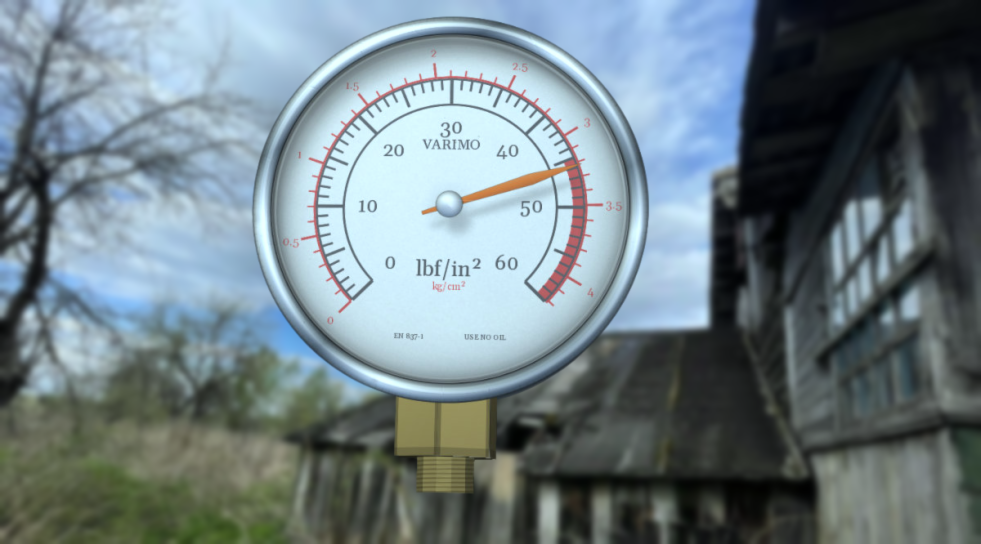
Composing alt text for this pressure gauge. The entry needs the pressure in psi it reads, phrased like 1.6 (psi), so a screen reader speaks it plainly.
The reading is 46 (psi)
